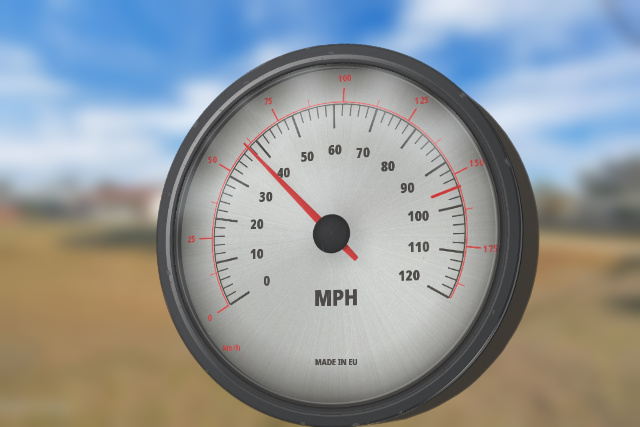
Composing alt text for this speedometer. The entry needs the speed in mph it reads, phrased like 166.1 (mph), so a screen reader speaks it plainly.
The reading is 38 (mph)
